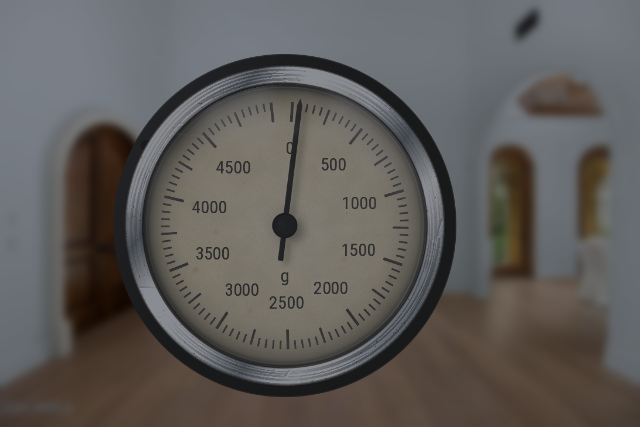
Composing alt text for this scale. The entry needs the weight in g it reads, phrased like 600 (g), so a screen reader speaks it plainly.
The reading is 50 (g)
